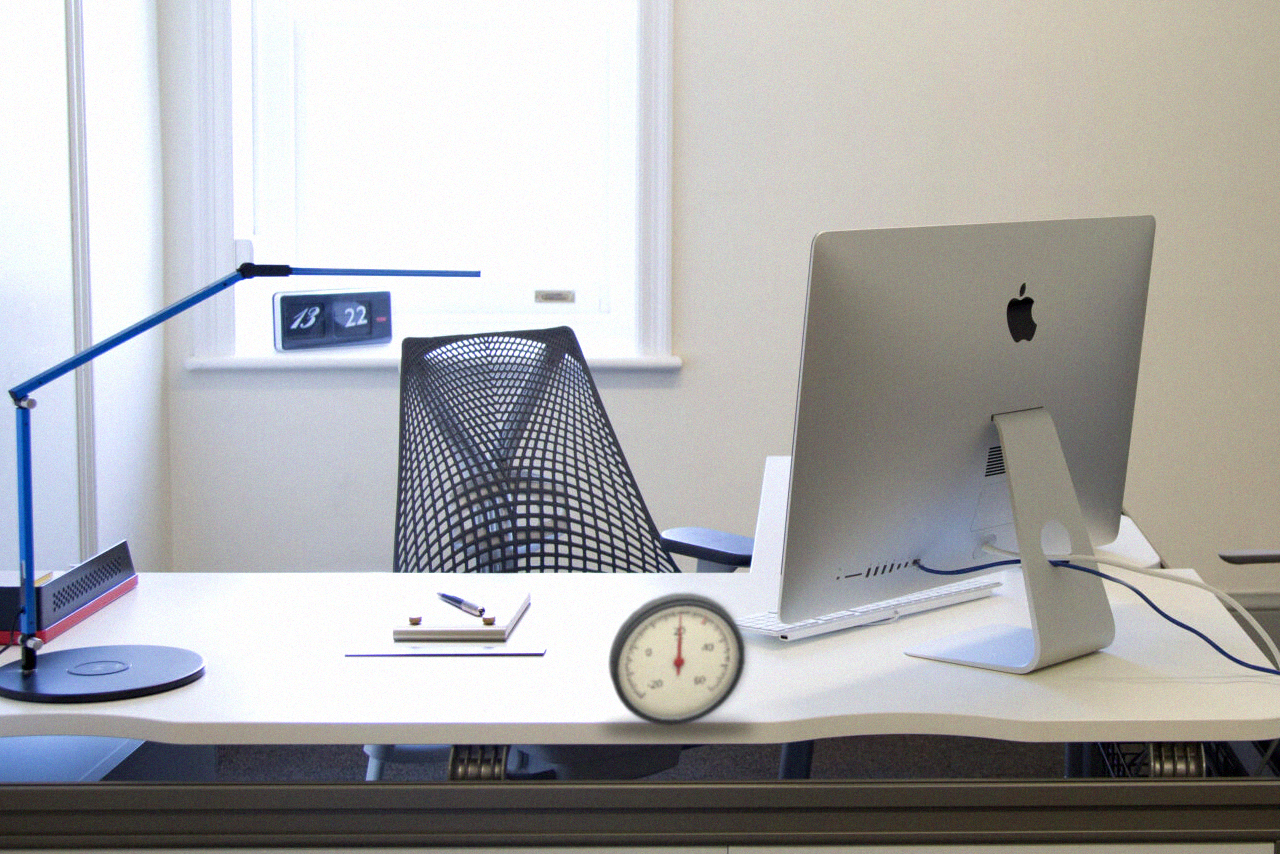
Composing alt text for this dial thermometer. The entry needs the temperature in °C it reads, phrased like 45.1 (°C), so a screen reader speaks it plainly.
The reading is 20 (°C)
